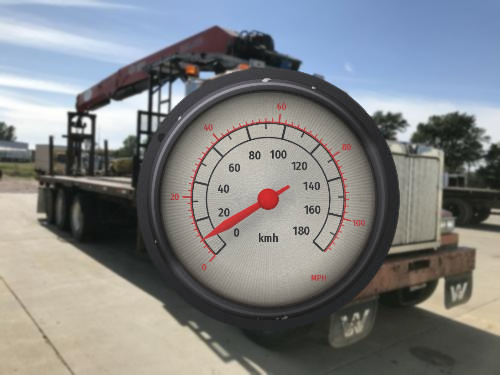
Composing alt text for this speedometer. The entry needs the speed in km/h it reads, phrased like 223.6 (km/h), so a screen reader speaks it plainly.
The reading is 10 (km/h)
